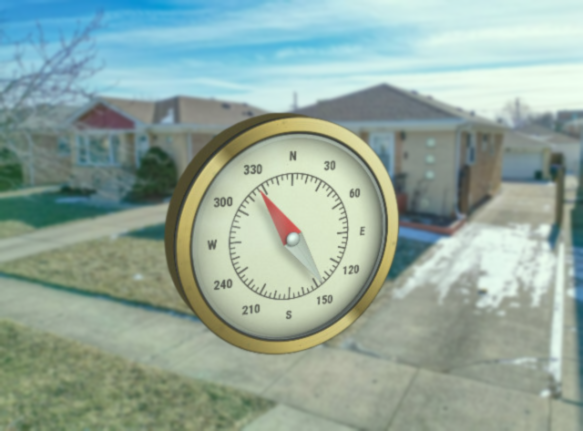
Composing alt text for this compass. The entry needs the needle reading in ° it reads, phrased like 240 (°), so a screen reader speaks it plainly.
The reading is 325 (°)
